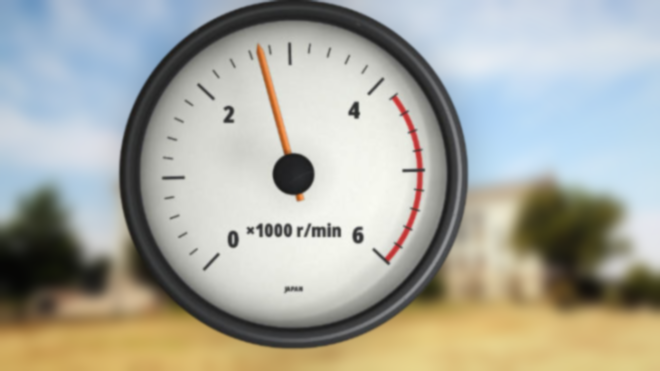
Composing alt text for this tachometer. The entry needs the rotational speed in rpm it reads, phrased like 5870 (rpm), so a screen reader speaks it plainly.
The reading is 2700 (rpm)
